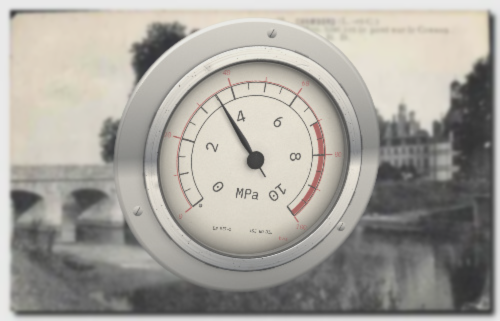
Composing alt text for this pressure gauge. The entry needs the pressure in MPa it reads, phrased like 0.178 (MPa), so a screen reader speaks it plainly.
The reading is 3.5 (MPa)
